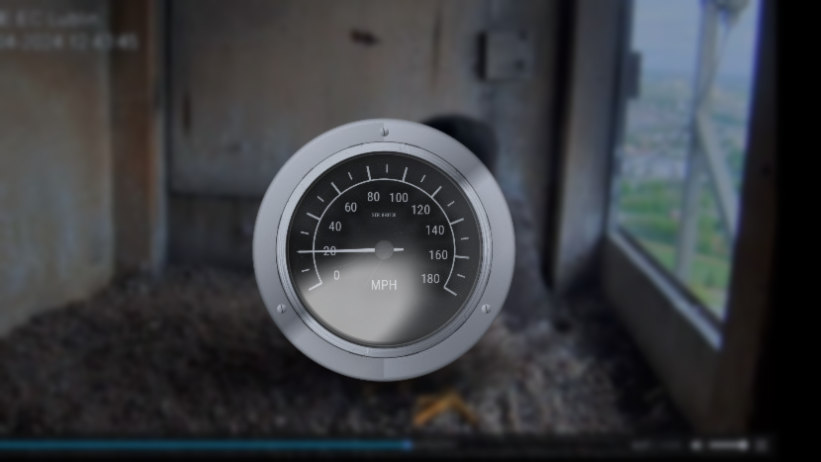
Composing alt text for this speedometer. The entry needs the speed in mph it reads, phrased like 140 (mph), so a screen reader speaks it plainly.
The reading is 20 (mph)
